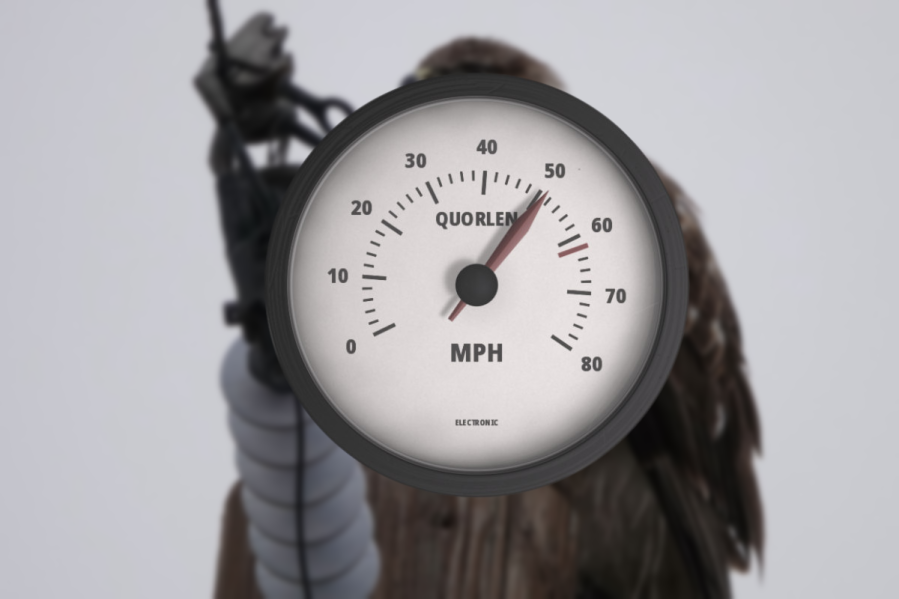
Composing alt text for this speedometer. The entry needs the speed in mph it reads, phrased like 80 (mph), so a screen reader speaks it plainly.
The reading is 51 (mph)
